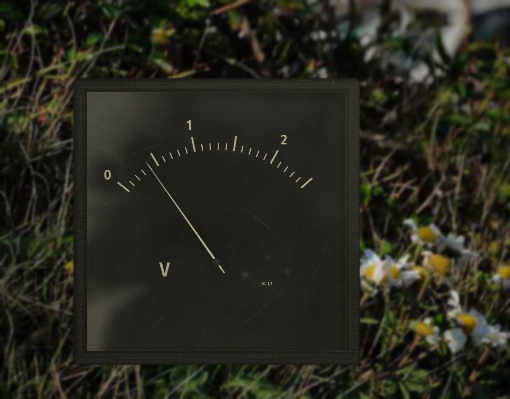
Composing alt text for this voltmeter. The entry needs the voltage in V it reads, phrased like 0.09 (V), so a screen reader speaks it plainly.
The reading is 0.4 (V)
